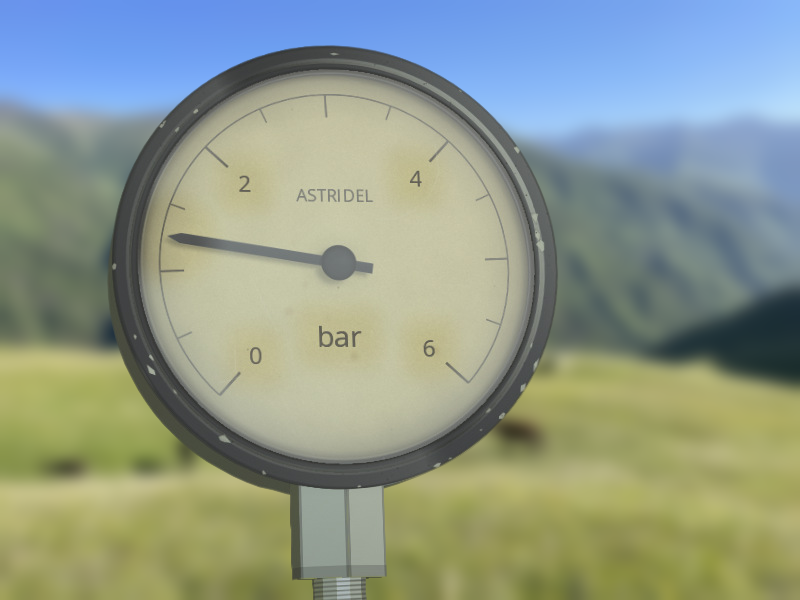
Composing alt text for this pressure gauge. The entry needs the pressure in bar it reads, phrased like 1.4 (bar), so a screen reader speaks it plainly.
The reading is 1.25 (bar)
